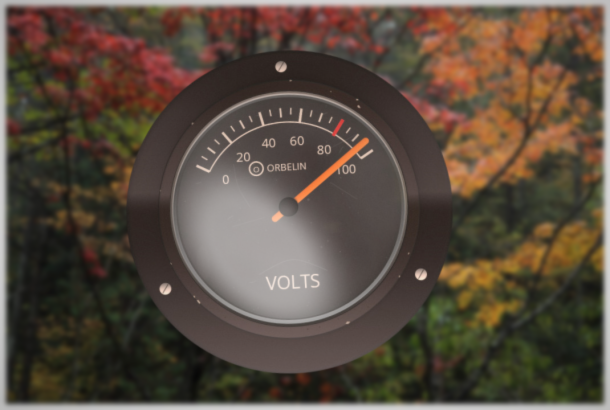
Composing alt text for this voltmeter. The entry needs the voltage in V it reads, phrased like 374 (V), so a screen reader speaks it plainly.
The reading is 95 (V)
